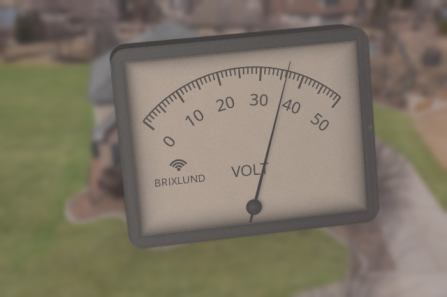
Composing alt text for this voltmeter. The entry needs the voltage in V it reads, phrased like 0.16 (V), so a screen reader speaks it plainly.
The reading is 36 (V)
